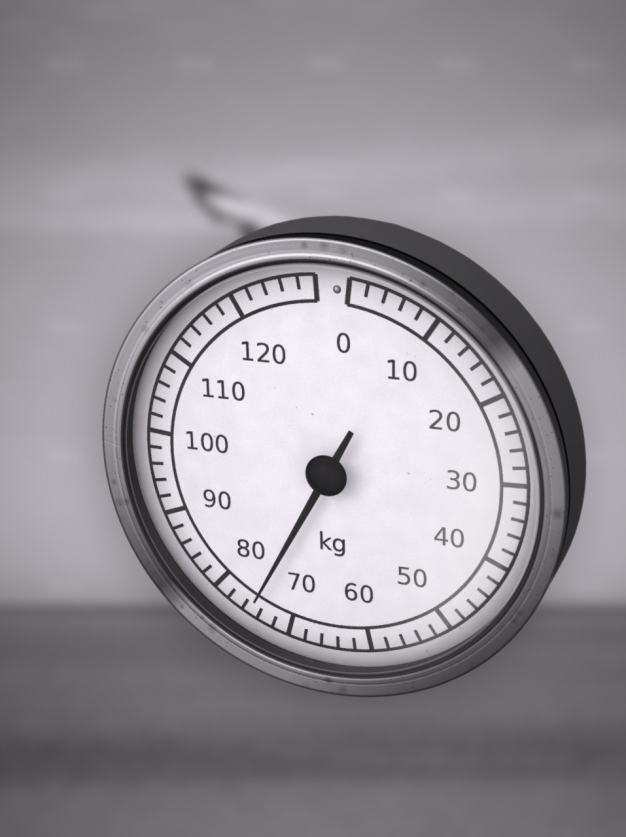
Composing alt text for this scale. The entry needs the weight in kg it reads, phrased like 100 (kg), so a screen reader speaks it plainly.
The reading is 75 (kg)
